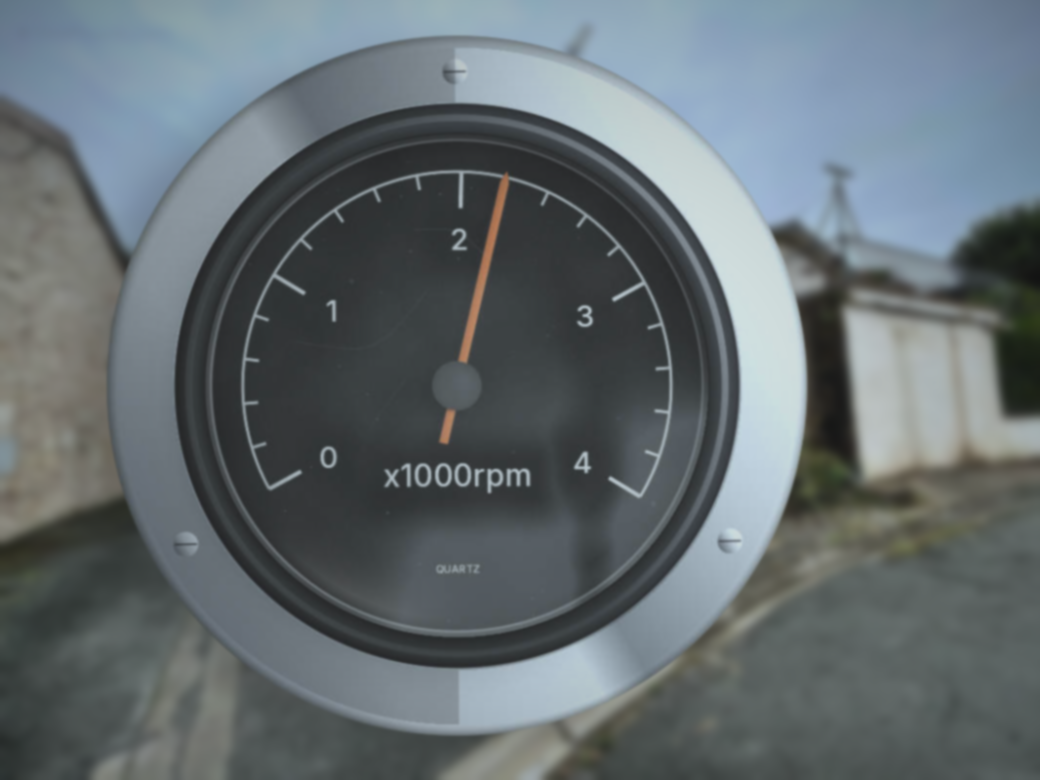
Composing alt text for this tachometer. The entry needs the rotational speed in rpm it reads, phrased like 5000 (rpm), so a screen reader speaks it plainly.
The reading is 2200 (rpm)
